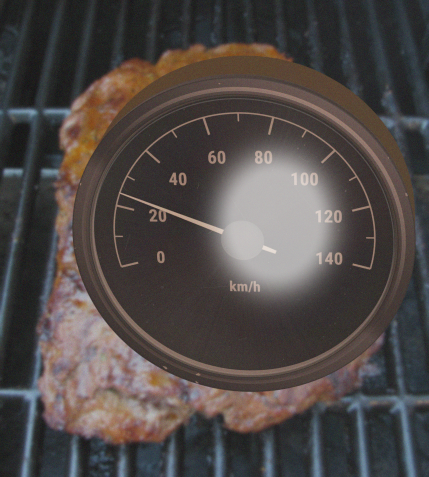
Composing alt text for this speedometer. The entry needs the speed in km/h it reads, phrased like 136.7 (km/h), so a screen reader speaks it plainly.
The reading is 25 (km/h)
